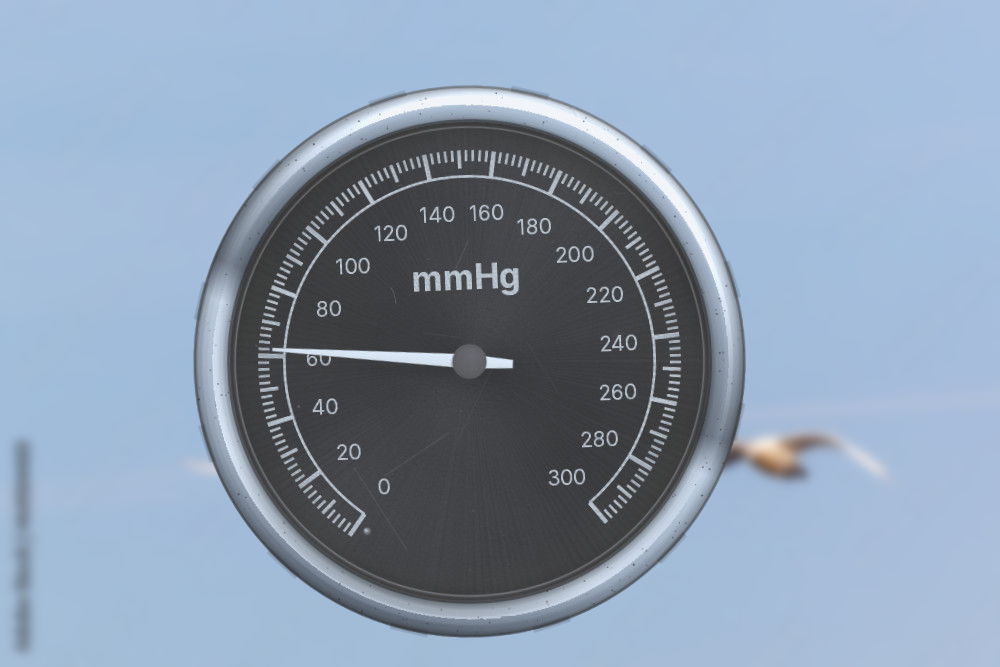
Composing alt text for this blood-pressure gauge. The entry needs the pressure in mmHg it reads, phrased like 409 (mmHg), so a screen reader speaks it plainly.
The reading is 62 (mmHg)
